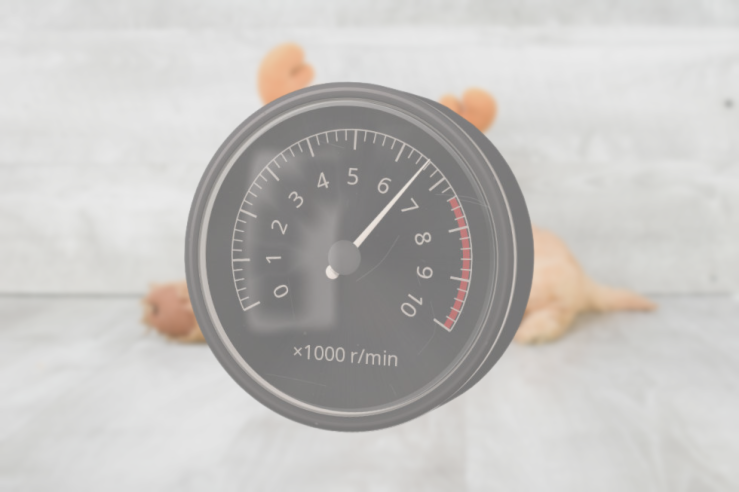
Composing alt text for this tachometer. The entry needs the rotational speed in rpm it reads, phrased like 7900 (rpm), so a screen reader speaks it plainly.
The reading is 6600 (rpm)
